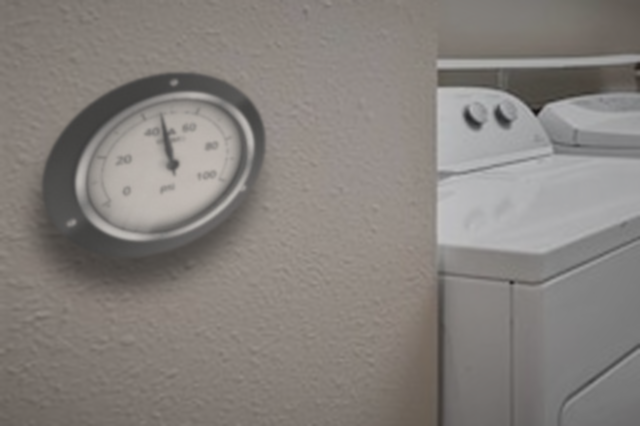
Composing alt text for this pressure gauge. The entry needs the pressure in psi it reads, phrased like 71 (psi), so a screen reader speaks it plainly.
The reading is 45 (psi)
